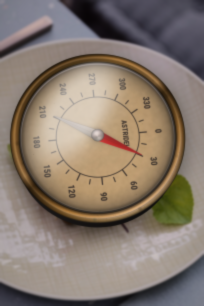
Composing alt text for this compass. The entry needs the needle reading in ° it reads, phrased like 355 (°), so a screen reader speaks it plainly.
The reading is 30 (°)
